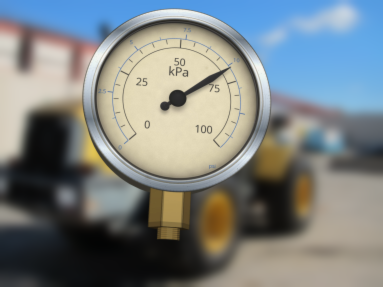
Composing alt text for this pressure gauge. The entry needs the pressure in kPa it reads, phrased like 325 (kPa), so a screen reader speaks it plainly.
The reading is 70 (kPa)
